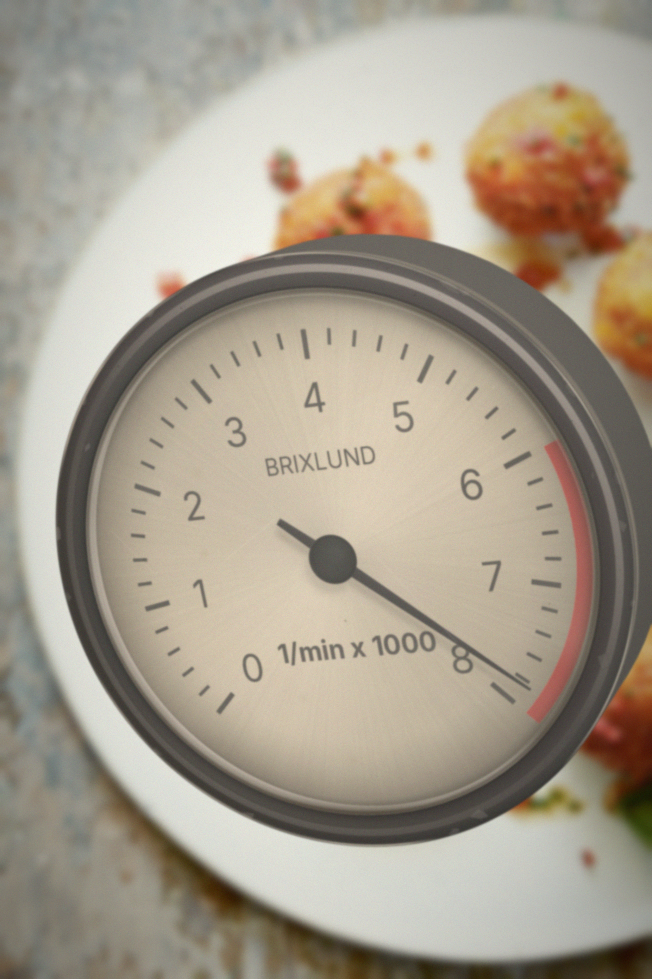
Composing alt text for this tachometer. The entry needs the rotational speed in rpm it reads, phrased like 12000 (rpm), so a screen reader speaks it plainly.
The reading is 7800 (rpm)
